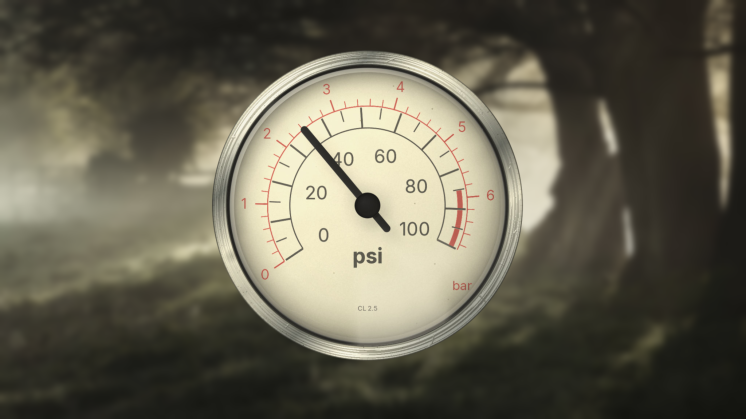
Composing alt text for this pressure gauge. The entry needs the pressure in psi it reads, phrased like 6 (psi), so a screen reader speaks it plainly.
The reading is 35 (psi)
